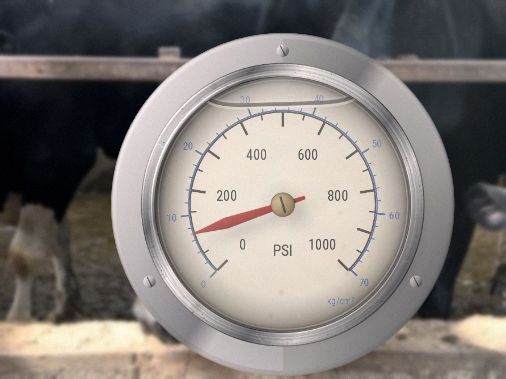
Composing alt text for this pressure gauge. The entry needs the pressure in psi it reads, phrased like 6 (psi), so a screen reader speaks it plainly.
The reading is 100 (psi)
